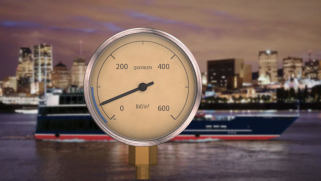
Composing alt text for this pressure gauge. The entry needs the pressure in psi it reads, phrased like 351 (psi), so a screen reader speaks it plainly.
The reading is 50 (psi)
